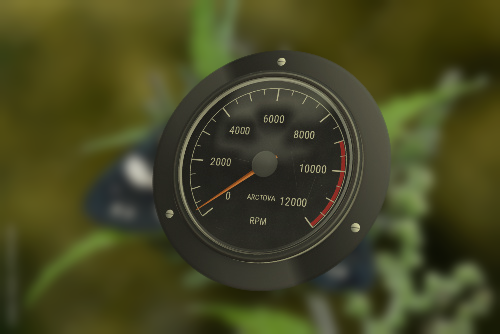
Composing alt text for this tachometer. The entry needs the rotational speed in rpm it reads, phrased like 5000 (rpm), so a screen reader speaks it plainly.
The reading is 250 (rpm)
